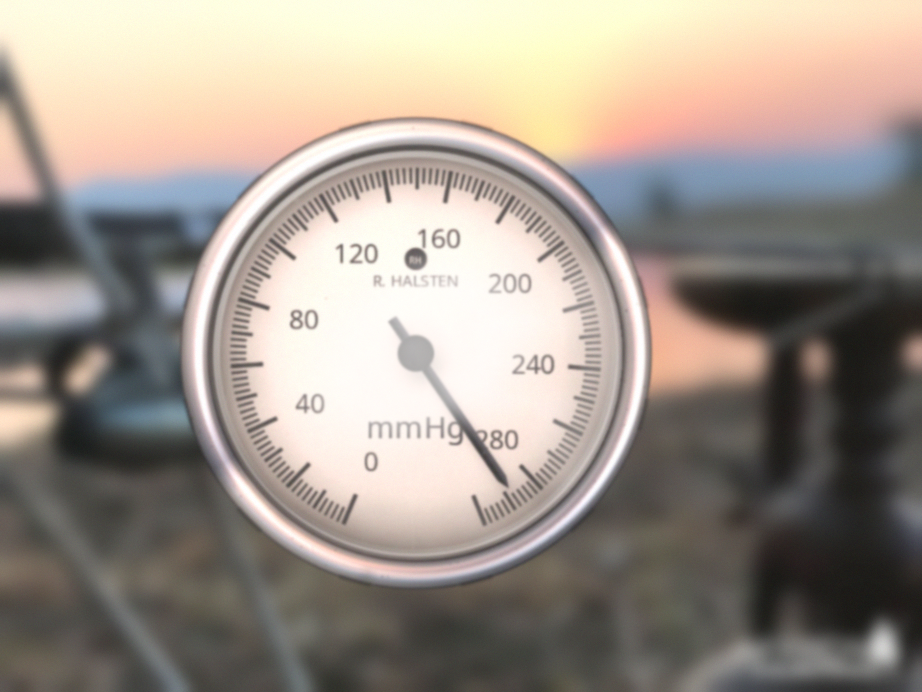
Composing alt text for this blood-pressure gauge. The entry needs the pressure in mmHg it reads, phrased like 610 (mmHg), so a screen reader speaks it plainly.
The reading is 288 (mmHg)
